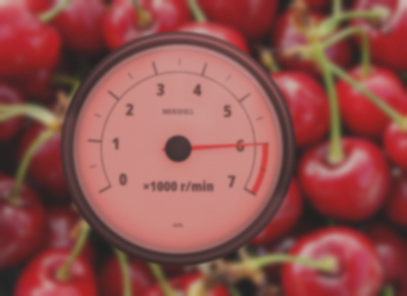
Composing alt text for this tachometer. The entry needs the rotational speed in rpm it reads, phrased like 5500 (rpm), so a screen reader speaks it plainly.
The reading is 6000 (rpm)
